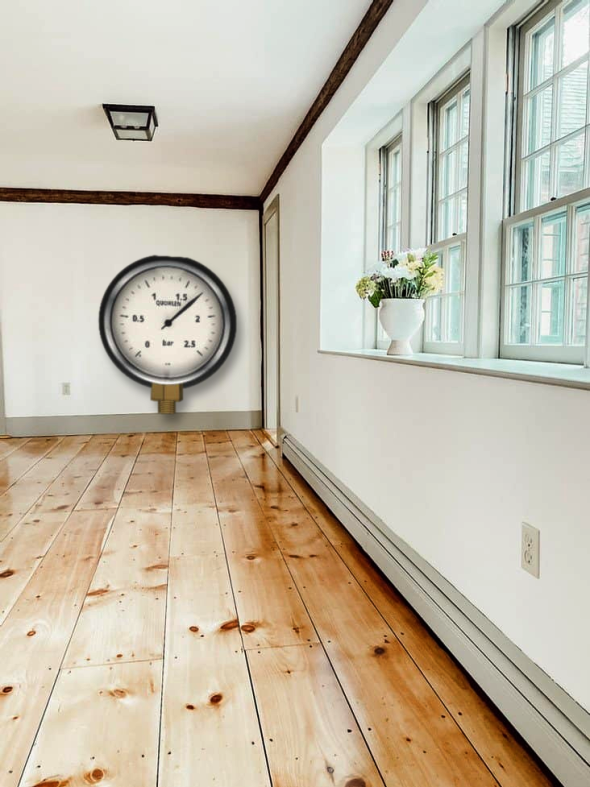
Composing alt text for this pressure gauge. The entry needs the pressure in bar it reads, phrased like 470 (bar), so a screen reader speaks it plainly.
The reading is 1.7 (bar)
